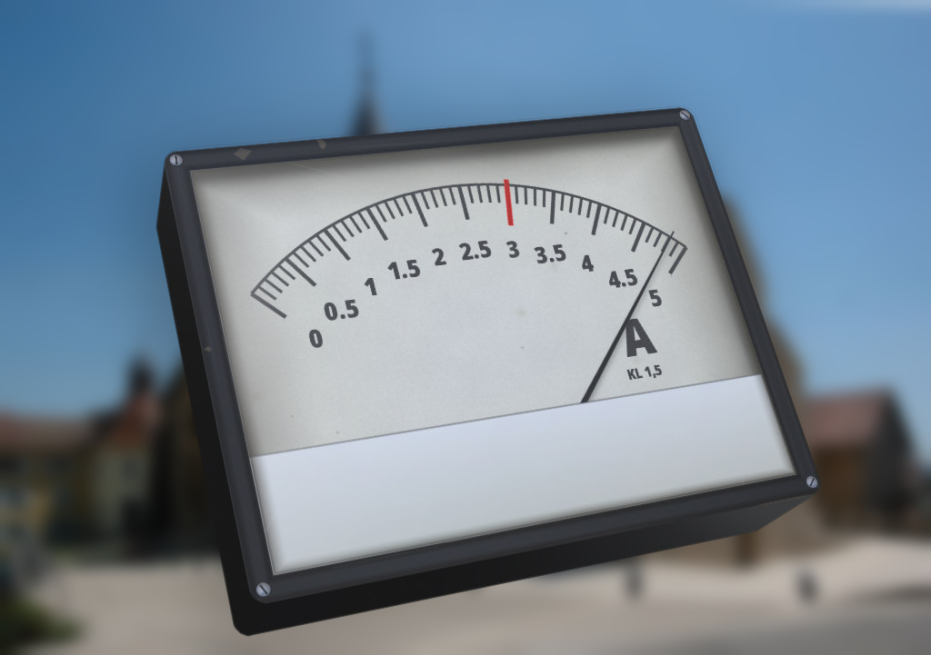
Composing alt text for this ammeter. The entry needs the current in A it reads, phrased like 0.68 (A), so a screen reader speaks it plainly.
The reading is 4.8 (A)
